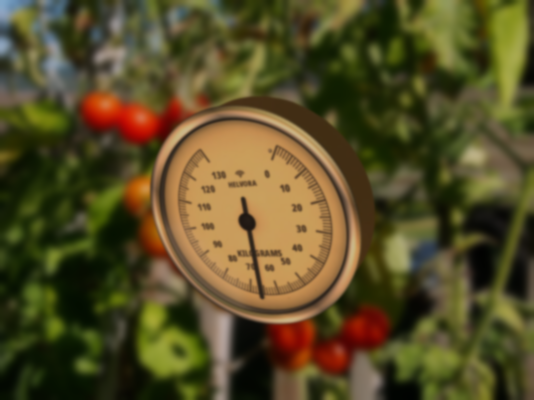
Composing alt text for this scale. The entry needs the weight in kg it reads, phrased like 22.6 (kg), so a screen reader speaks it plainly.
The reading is 65 (kg)
